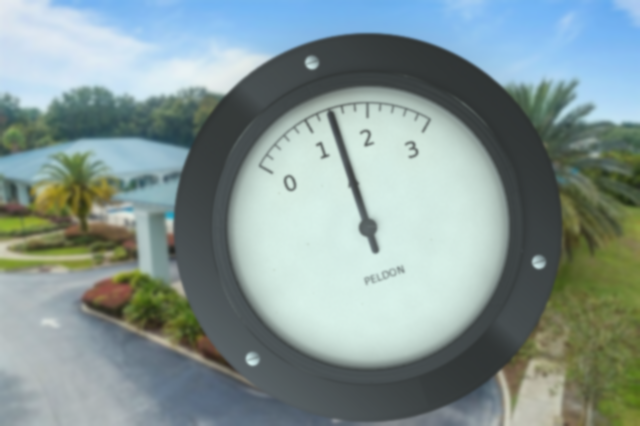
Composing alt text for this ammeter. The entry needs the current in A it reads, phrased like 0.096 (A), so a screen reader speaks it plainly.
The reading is 1.4 (A)
